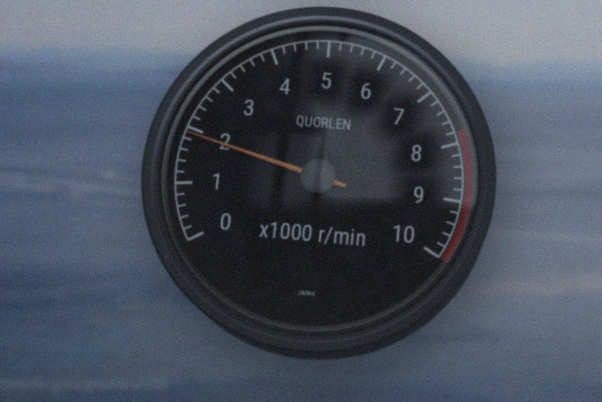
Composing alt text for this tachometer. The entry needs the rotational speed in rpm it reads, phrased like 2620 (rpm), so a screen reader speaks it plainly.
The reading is 1900 (rpm)
